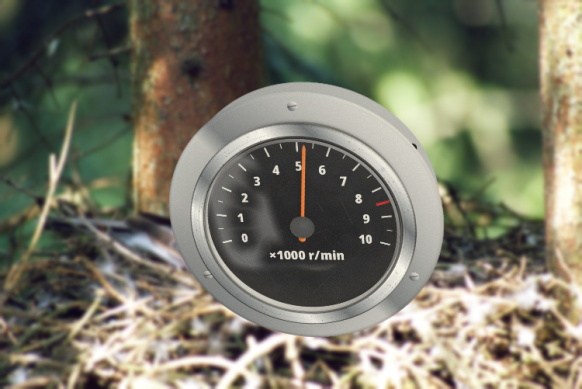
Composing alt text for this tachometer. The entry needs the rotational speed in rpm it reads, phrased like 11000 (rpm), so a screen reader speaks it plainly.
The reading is 5250 (rpm)
